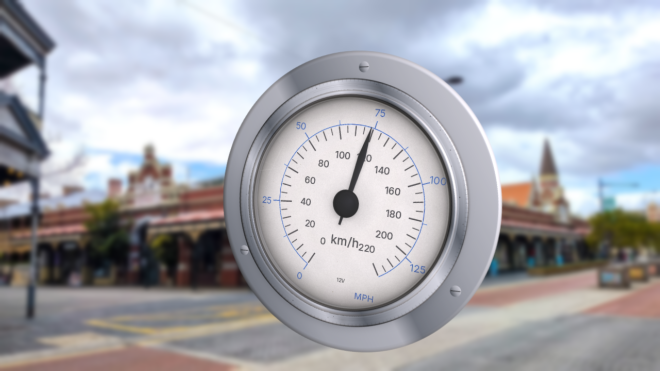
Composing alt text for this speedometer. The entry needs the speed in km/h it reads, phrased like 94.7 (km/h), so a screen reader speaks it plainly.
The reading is 120 (km/h)
